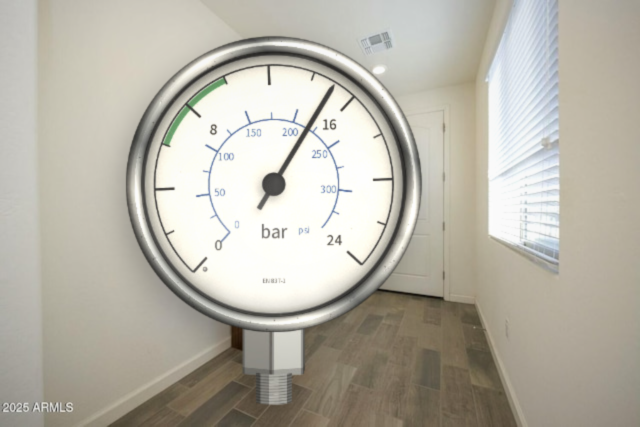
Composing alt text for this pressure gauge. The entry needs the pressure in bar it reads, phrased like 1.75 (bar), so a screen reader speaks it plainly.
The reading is 15 (bar)
